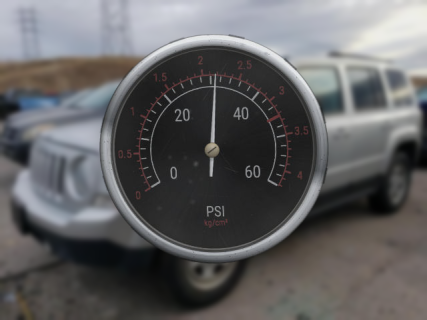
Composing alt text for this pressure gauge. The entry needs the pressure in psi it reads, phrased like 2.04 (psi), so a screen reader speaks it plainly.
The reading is 31 (psi)
